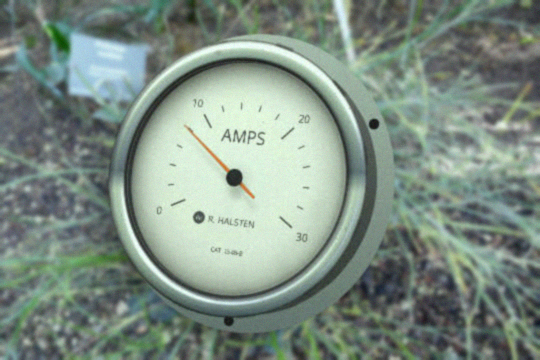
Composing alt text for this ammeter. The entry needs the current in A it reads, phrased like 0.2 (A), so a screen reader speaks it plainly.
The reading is 8 (A)
